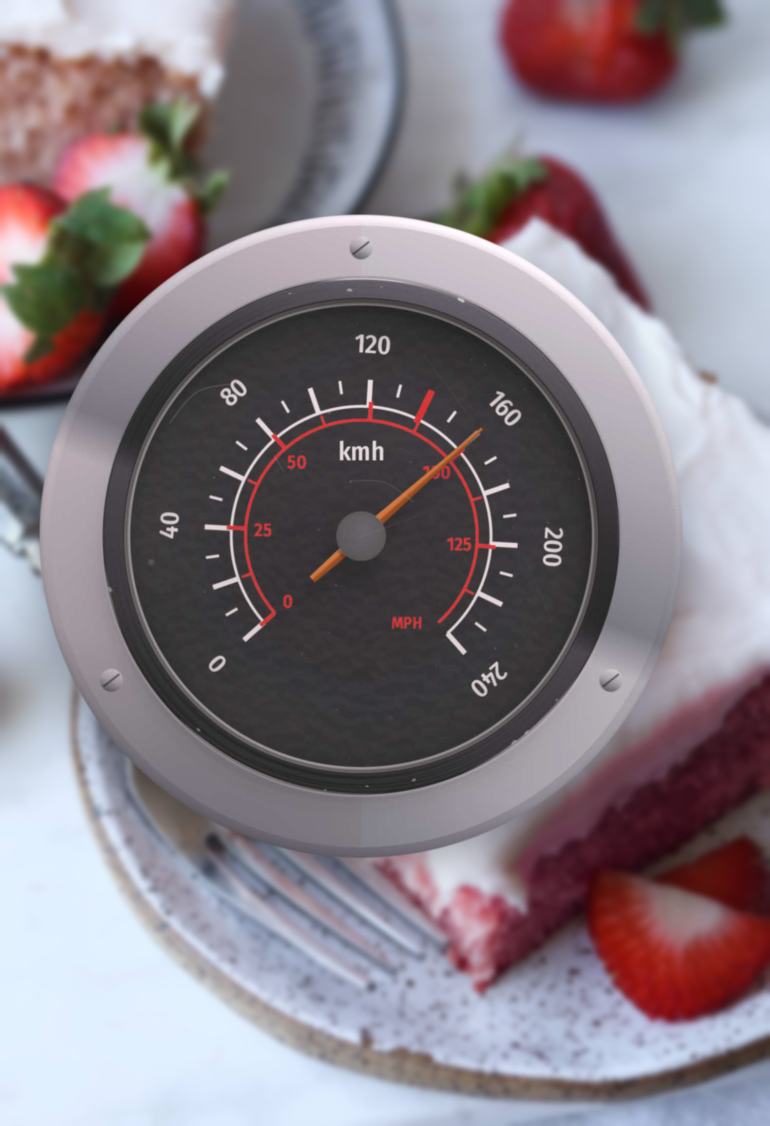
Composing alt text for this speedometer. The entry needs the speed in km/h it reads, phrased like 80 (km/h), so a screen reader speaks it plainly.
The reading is 160 (km/h)
